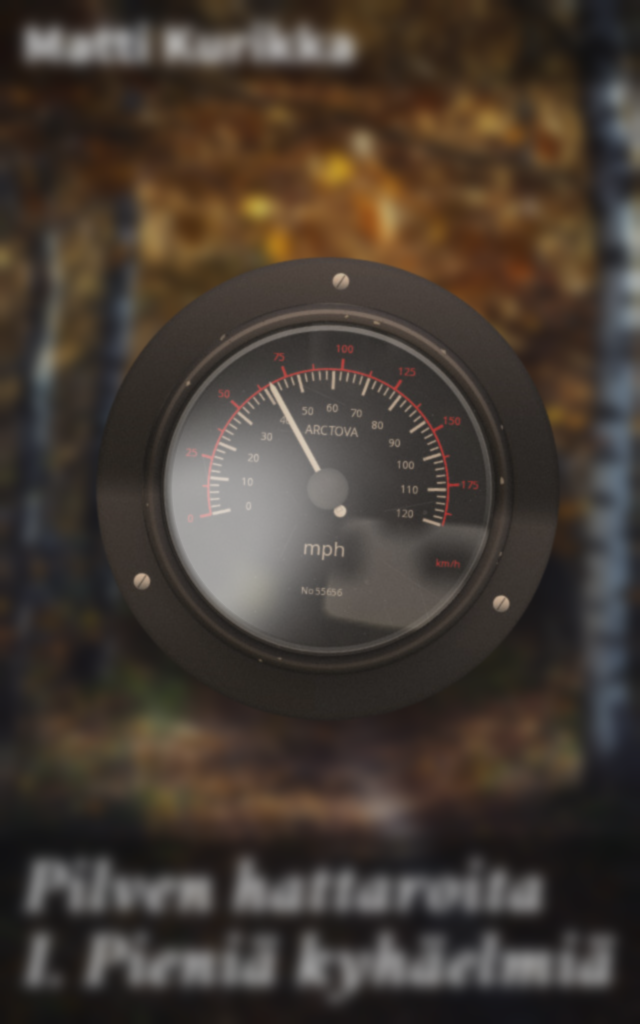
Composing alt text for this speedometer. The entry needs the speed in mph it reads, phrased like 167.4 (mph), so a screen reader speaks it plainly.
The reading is 42 (mph)
